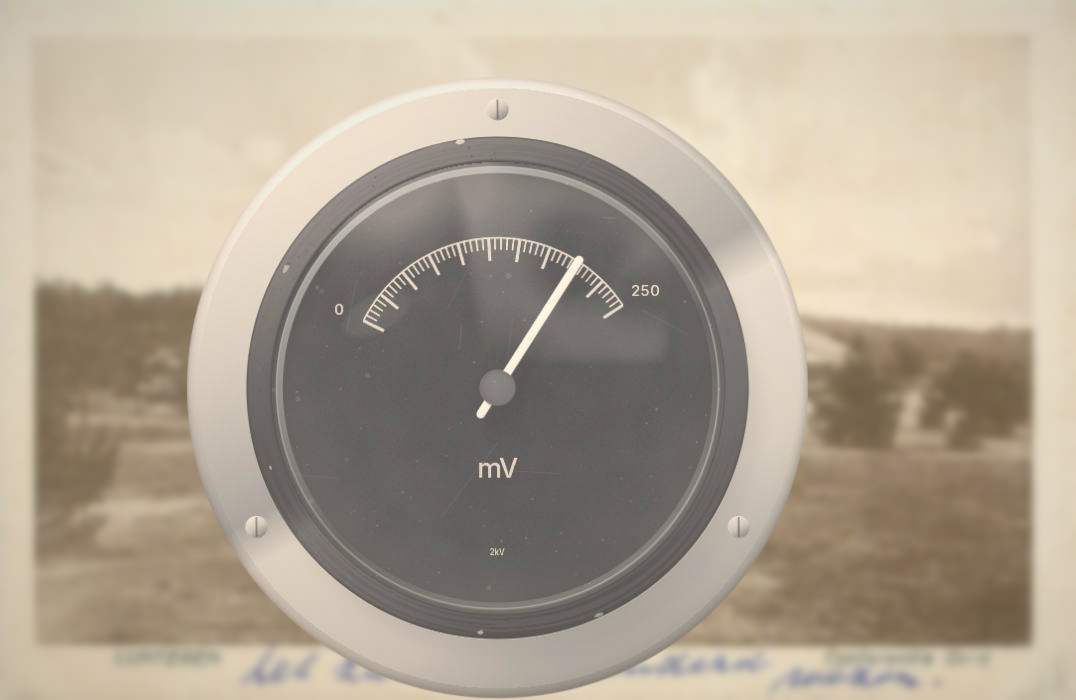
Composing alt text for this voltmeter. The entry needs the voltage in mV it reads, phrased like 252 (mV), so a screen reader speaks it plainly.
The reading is 200 (mV)
